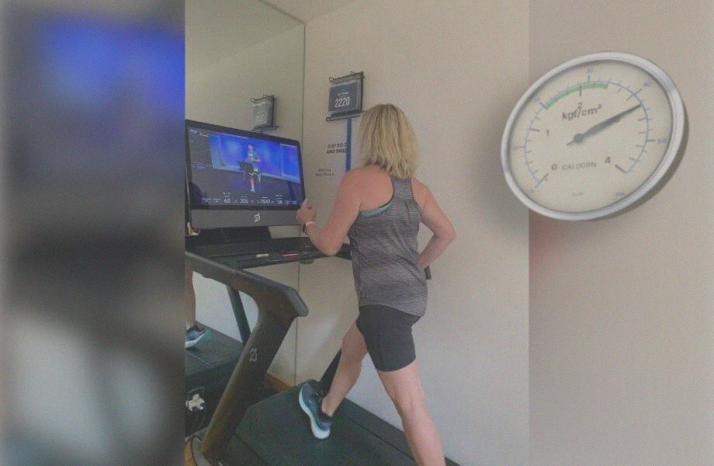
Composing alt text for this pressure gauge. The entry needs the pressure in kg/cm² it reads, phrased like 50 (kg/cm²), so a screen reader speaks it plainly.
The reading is 3 (kg/cm²)
